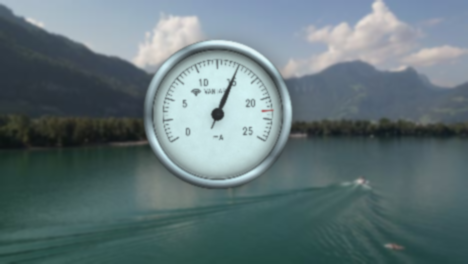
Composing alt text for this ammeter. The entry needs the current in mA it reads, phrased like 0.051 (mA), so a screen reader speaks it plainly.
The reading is 15 (mA)
